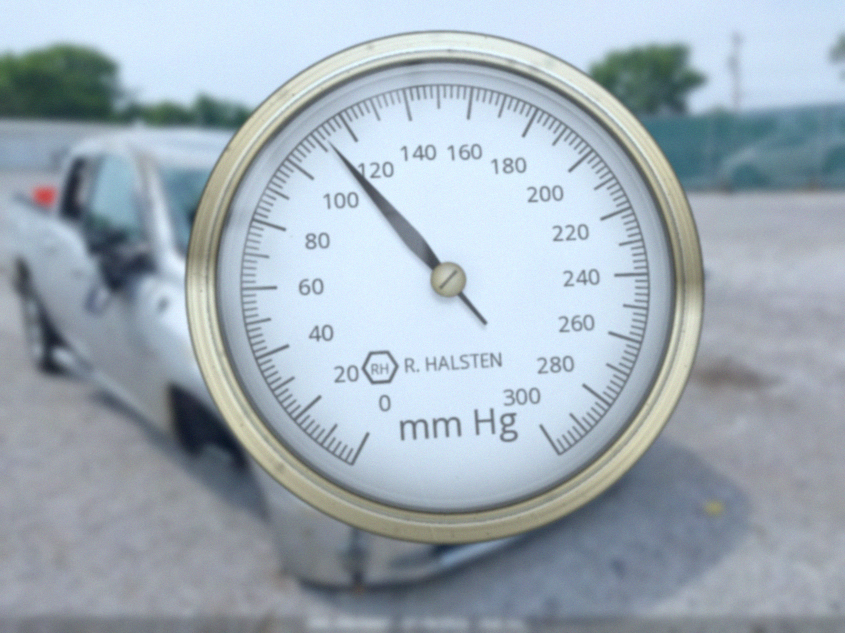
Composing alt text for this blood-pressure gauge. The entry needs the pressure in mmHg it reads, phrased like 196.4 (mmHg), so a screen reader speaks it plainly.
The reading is 112 (mmHg)
